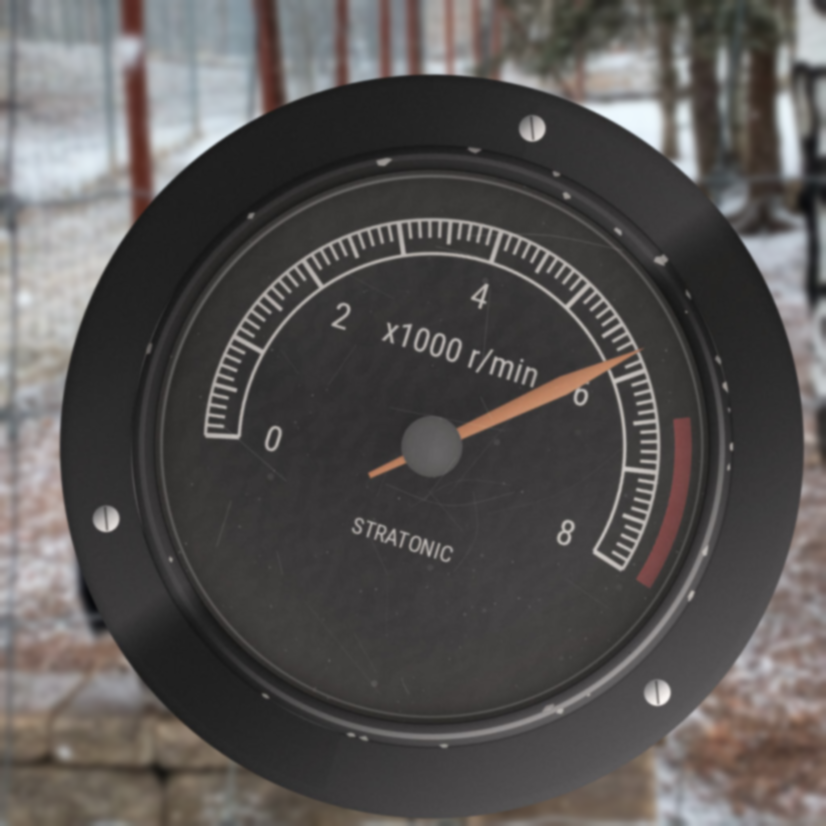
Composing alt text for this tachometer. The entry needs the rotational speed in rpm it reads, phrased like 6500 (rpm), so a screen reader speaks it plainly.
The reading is 5800 (rpm)
